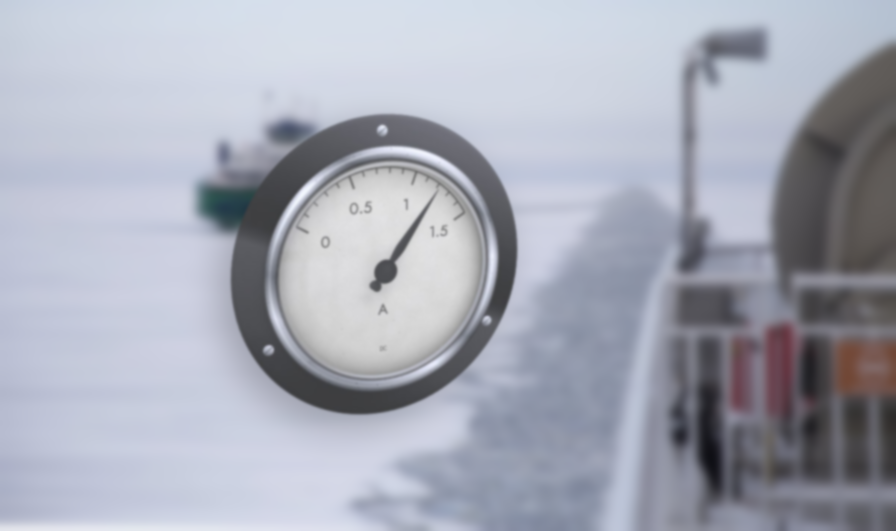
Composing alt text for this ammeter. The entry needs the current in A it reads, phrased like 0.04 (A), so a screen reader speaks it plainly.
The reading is 1.2 (A)
